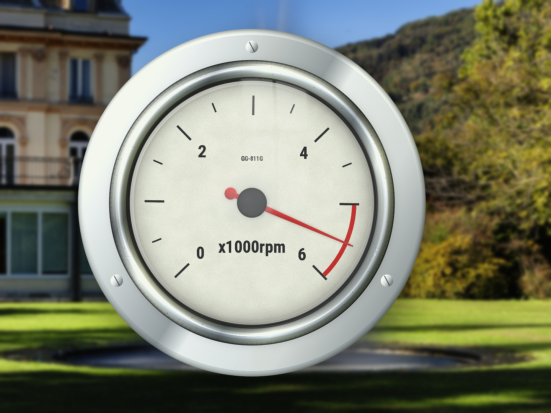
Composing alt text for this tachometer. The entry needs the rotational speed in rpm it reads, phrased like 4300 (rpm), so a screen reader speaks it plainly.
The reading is 5500 (rpm)
